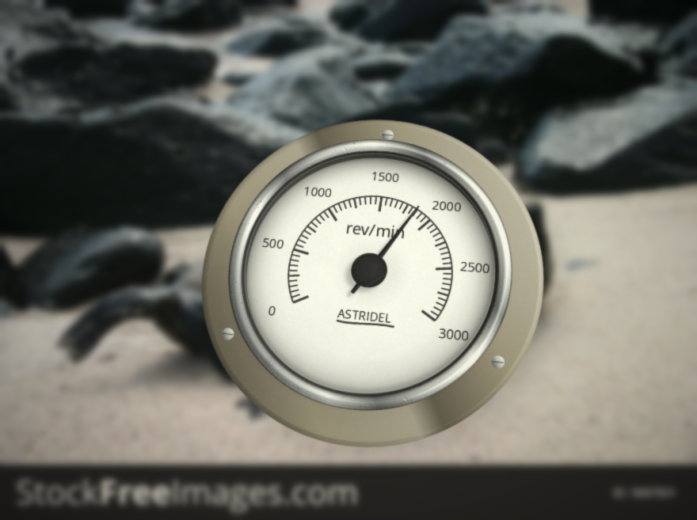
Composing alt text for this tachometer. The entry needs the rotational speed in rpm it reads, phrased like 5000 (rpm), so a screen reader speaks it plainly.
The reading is 1850 (rpm)
